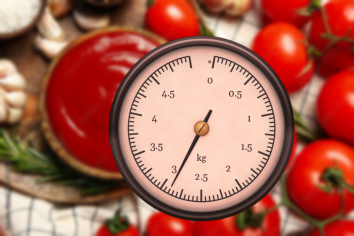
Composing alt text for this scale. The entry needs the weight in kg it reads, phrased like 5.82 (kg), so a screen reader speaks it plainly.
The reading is 2.9 (kg)
